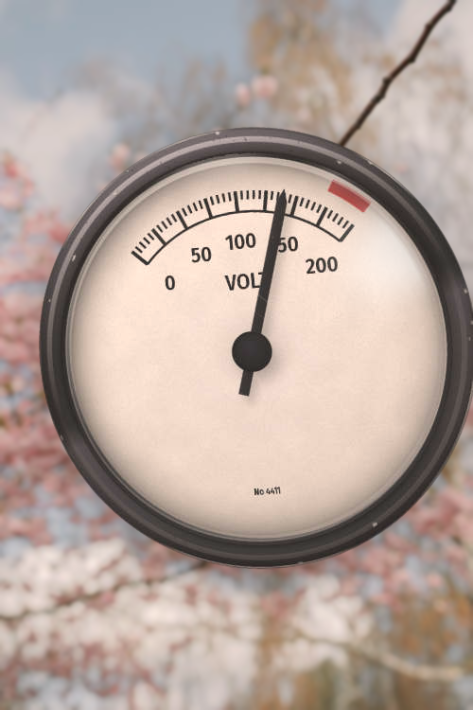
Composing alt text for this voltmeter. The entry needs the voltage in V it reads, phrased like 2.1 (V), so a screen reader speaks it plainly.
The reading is 140 (V)
